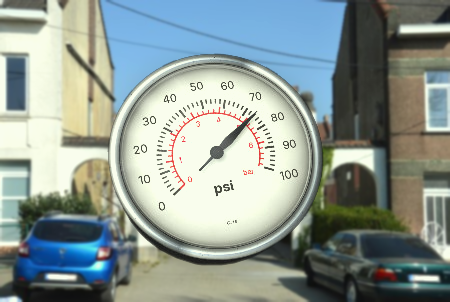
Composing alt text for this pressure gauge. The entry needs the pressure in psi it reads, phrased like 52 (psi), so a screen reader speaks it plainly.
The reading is 74 (psi)
